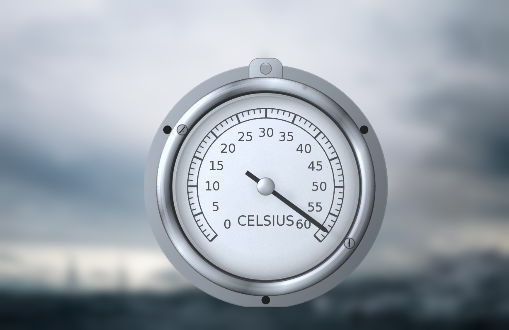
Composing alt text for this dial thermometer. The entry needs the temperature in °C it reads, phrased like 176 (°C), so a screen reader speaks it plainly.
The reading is 58 (°C)
